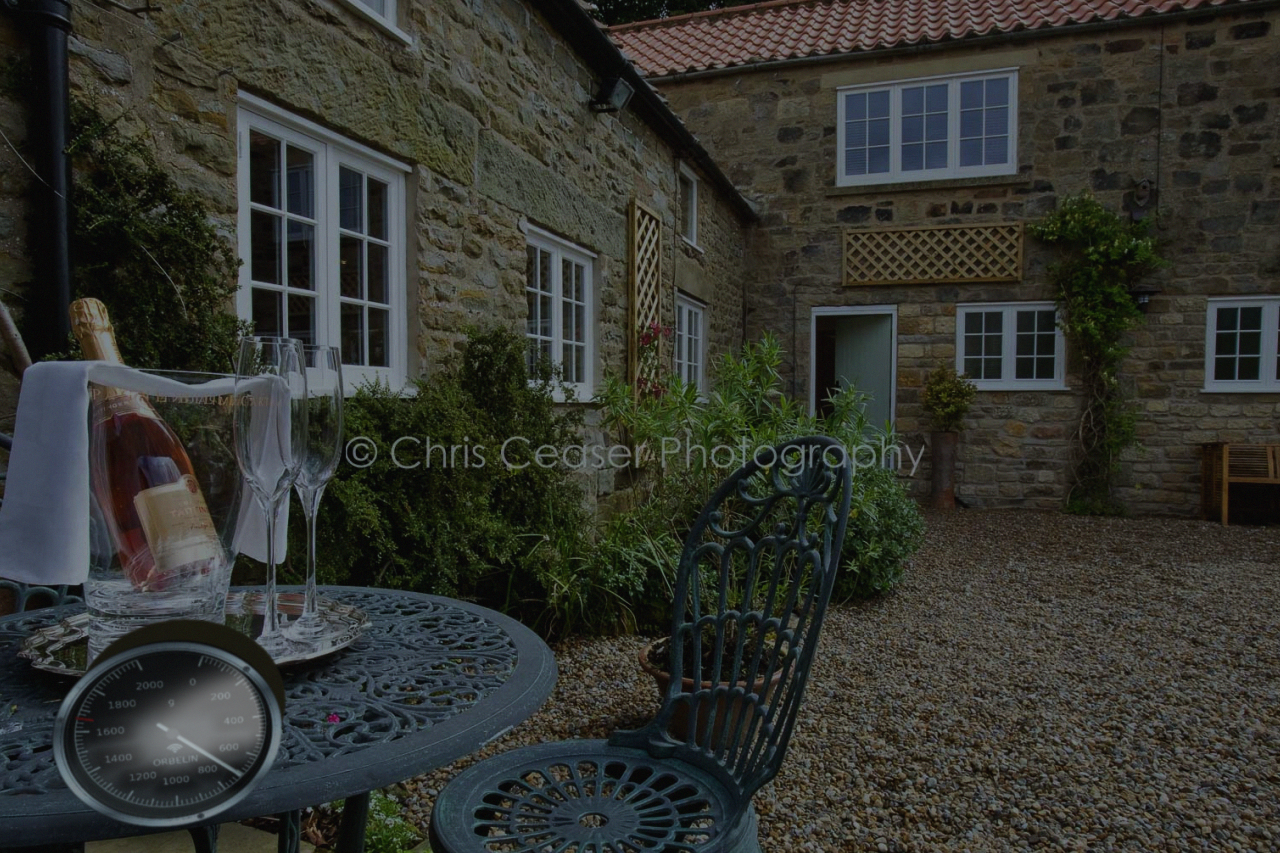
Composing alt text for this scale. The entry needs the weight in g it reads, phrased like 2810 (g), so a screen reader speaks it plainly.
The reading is 700 (g)
